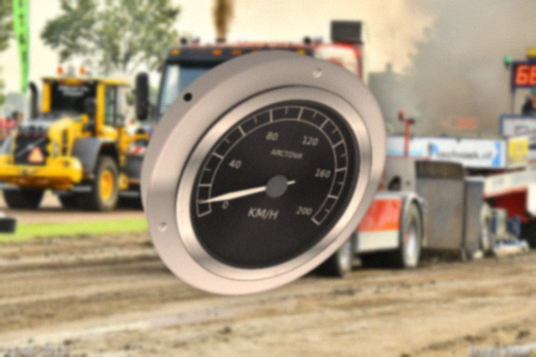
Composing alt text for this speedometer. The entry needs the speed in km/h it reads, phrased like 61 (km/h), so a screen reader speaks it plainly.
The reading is 10 (km/h)
